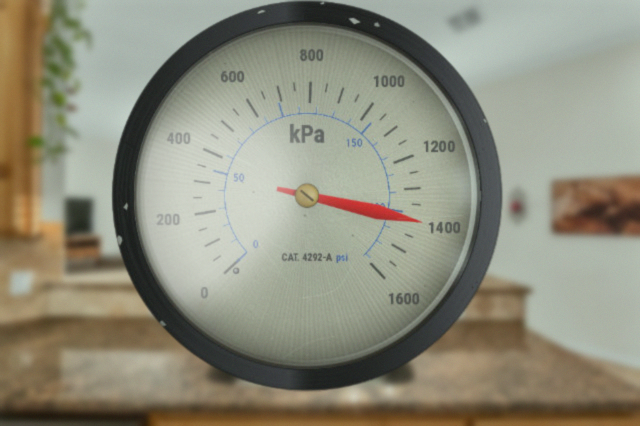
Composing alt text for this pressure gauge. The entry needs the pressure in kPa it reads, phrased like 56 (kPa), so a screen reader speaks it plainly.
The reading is 1400 (kPa)
